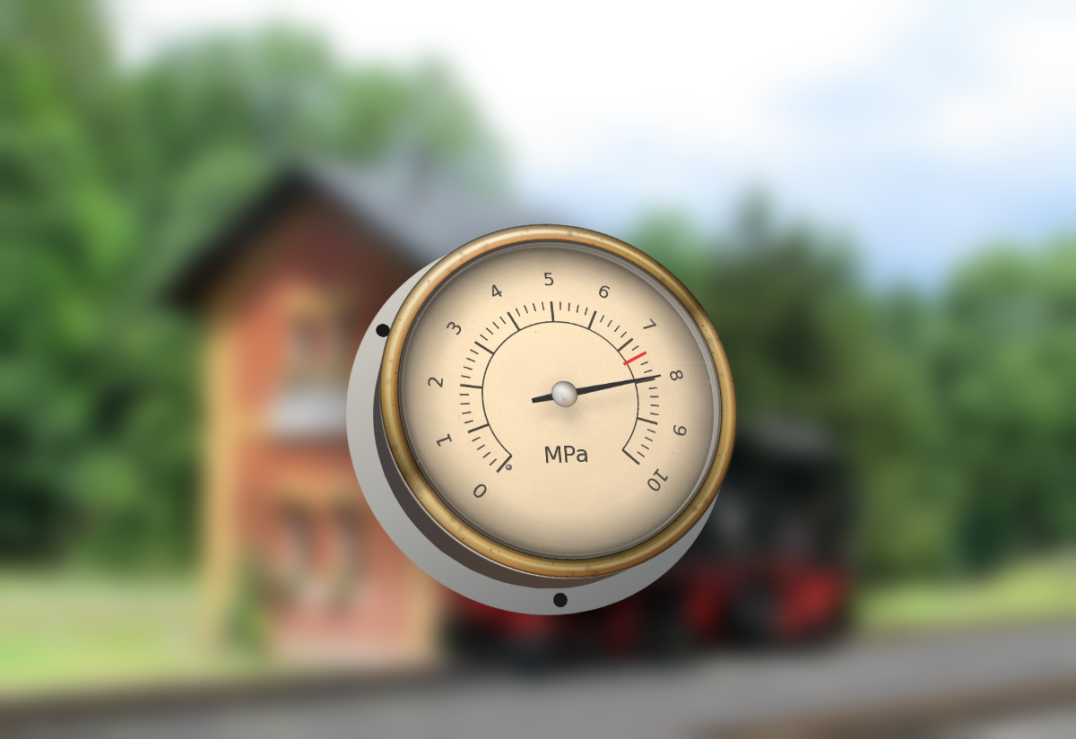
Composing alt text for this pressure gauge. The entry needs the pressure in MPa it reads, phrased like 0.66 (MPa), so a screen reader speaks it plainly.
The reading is 8 (MPa)
